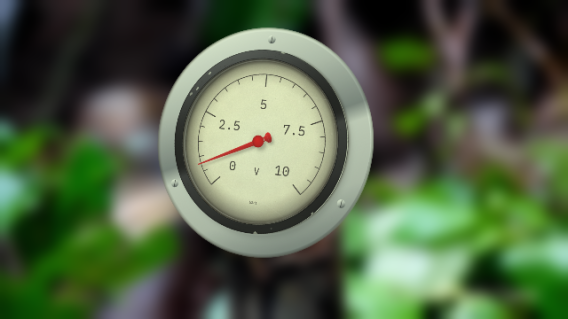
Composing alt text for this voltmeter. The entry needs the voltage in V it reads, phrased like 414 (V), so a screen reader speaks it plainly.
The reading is 0.75 (V)
